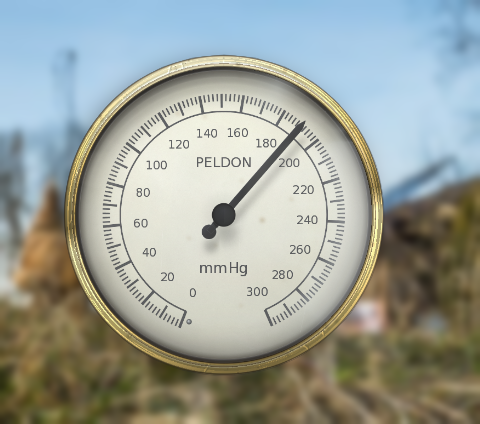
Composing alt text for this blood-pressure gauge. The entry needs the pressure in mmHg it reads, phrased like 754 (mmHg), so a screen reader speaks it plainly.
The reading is 190 (mmHg)
